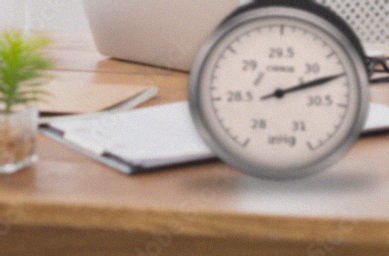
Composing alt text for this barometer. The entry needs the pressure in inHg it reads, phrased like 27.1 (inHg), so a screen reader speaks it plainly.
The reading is 30.2 (inHg)
